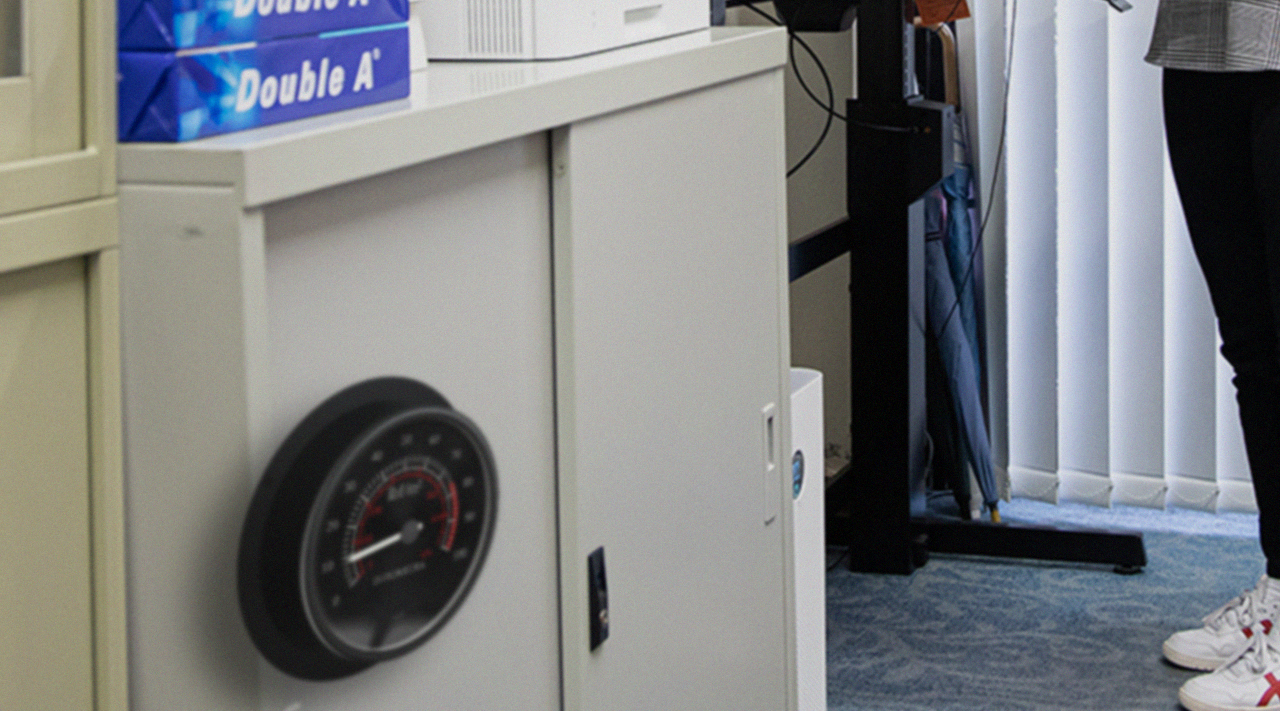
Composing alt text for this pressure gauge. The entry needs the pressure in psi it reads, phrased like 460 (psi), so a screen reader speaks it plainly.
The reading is 10 (psi)
